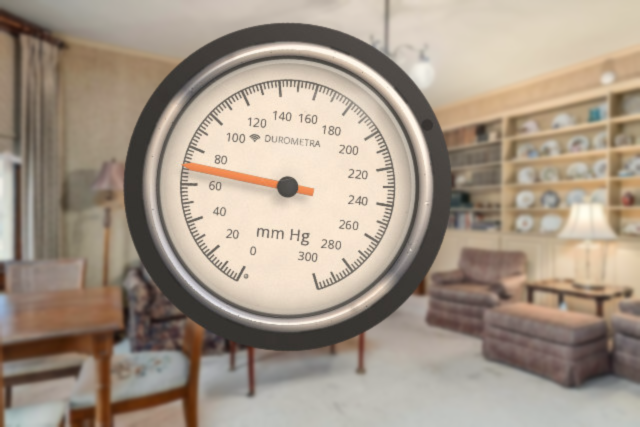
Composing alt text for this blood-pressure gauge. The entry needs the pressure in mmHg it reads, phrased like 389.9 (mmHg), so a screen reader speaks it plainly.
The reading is 70 (mmHg)
